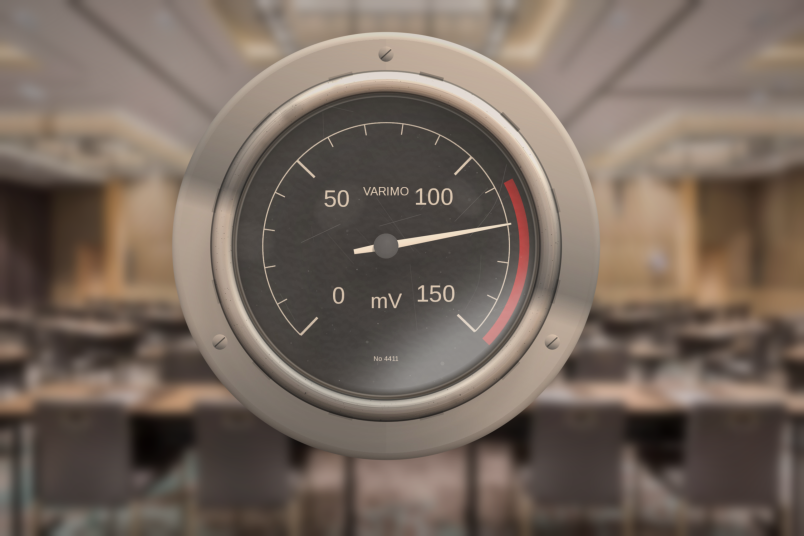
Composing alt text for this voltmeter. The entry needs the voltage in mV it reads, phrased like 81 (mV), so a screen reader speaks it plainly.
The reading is 120 (mV)
